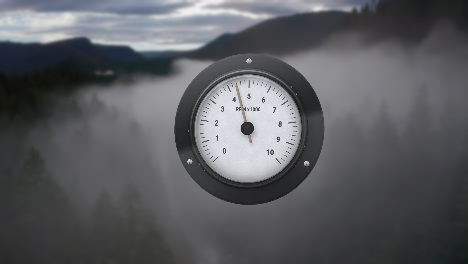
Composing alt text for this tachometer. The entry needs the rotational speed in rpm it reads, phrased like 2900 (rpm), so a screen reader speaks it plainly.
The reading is 4400 (rpm)
